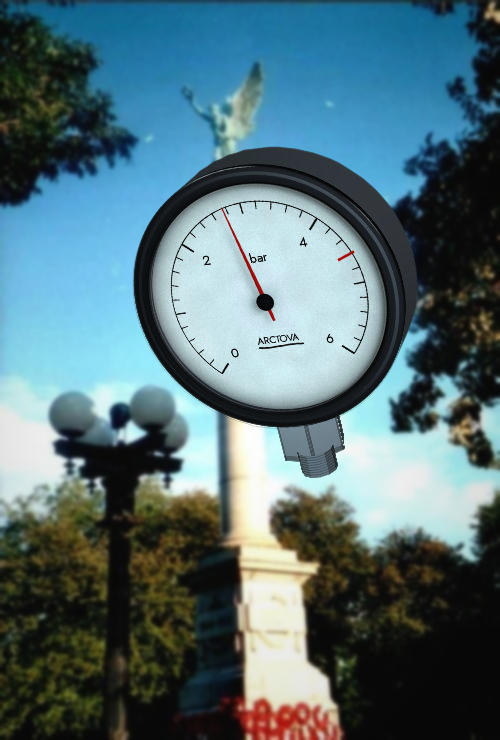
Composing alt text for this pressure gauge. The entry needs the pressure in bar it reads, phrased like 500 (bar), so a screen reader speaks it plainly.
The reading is 2.8 (bar)
